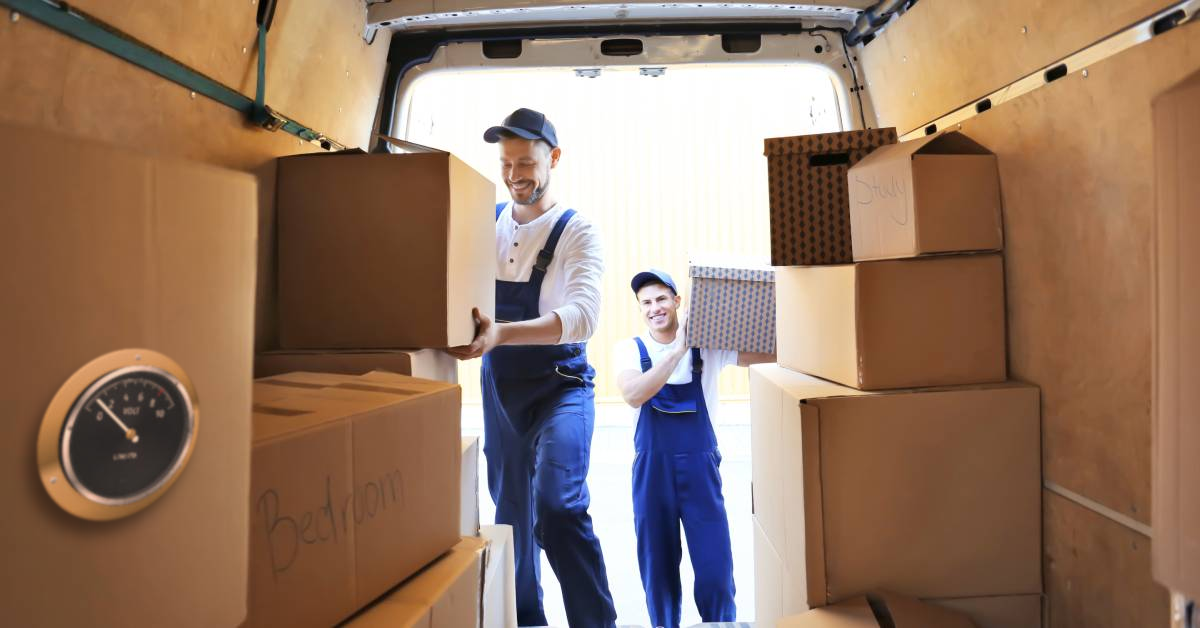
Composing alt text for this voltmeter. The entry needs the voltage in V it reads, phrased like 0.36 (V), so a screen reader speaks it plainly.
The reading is 1 (V)
